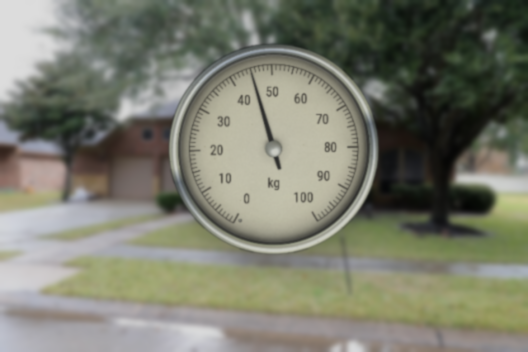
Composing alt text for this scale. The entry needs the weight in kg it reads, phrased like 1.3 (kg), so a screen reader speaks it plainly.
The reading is 45 (kg)
